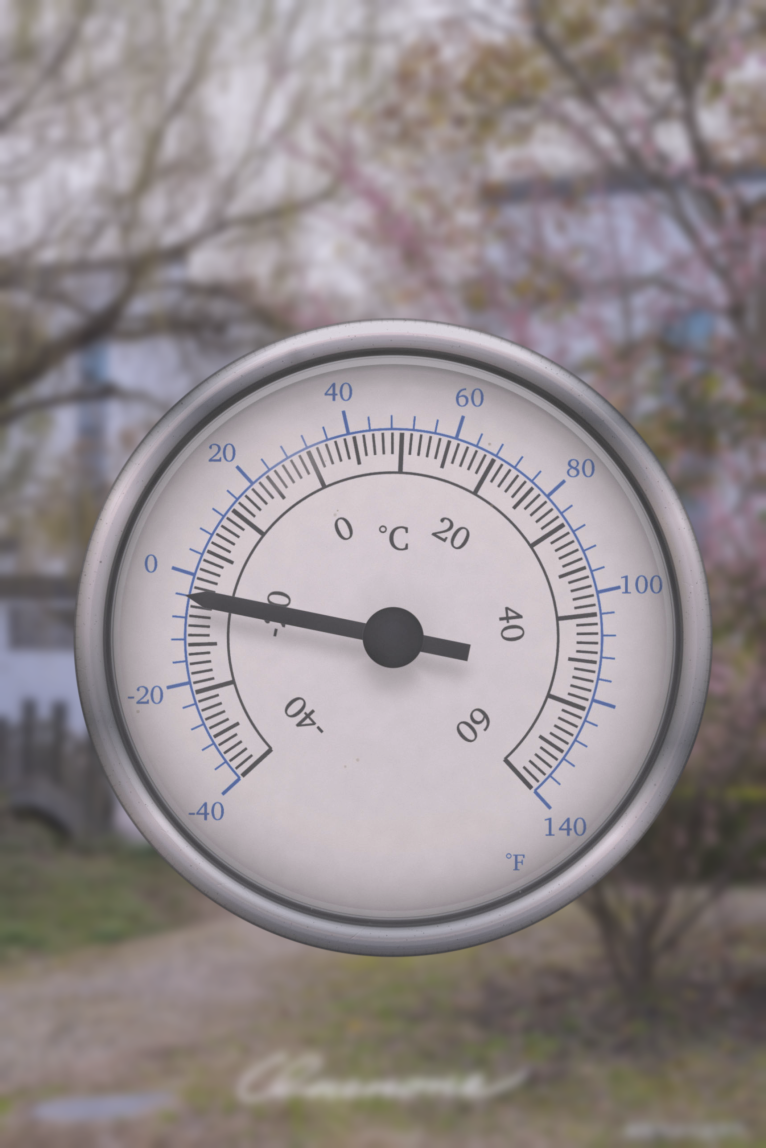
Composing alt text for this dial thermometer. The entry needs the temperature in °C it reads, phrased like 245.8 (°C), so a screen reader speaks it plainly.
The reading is -20 (°C)
